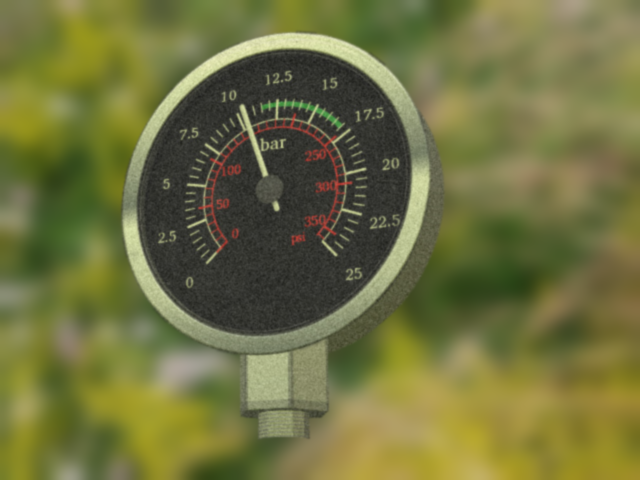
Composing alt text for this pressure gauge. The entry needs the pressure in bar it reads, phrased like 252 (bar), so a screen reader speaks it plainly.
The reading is 10.5 (bar)
